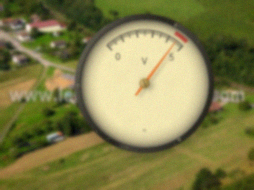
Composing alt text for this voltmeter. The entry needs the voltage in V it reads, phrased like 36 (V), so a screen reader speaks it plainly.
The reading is 4.5 (V)
